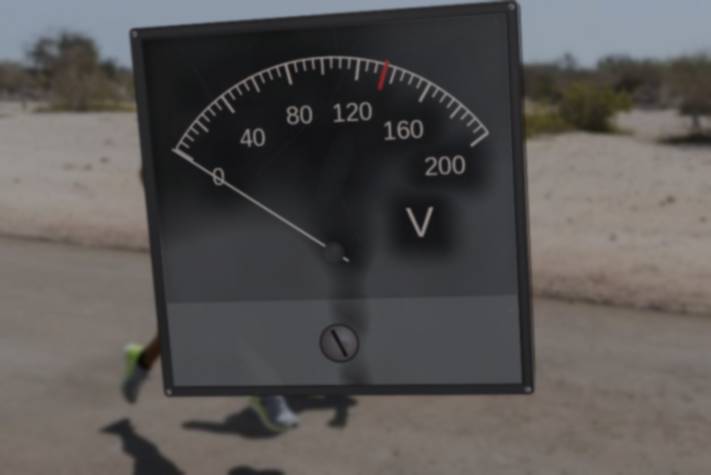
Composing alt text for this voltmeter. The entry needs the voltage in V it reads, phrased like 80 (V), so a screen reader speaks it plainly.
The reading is 0 (V)
